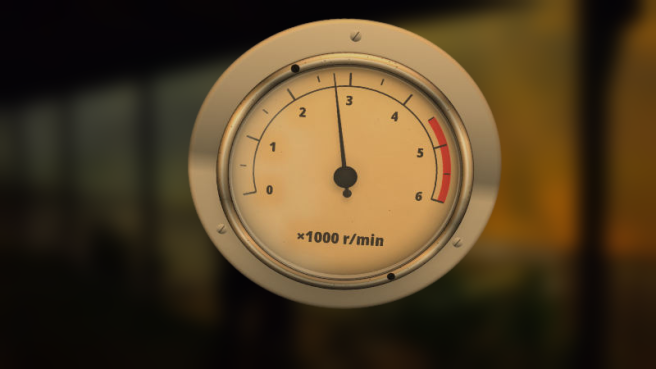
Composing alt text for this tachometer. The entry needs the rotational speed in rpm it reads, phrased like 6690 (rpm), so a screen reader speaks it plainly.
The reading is 2750 (rpm)
